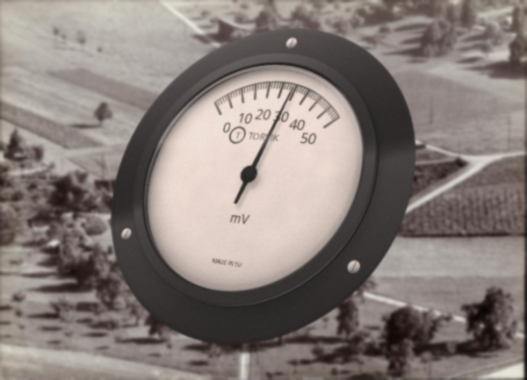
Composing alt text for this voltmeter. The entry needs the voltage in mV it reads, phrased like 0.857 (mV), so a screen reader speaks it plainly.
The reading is 30 (mV)
